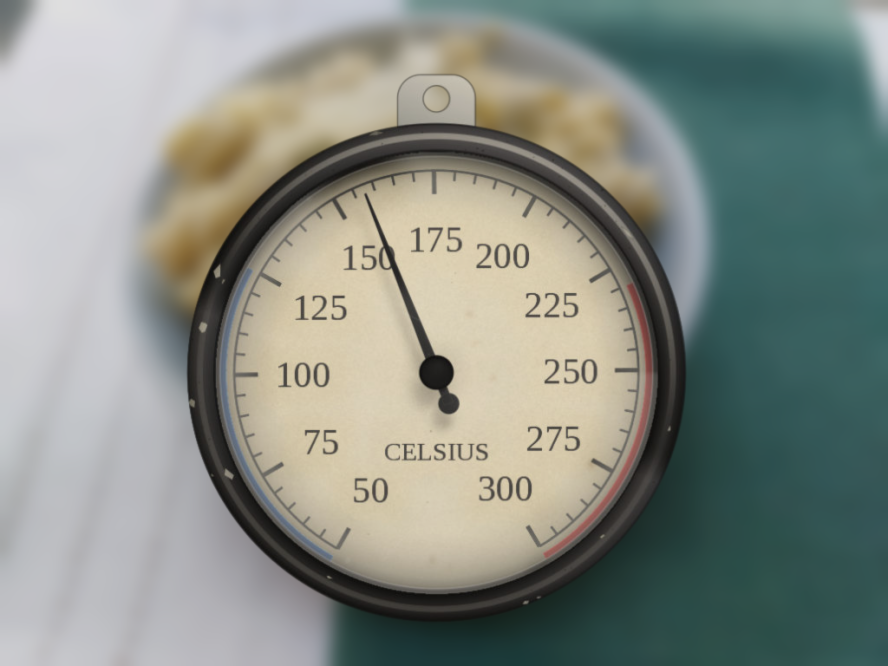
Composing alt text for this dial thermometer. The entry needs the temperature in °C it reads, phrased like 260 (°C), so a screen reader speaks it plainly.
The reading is 157.5 (°C)
